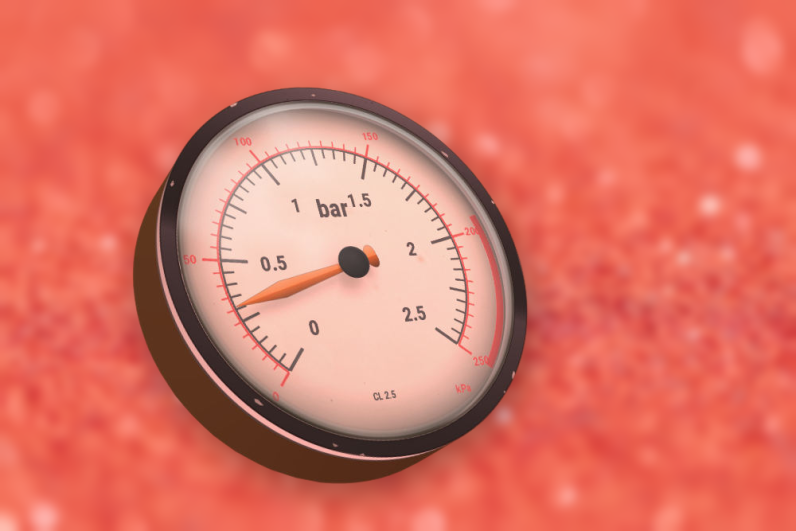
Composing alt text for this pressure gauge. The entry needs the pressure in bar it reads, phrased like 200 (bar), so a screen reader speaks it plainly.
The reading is 0.3 (bar)
